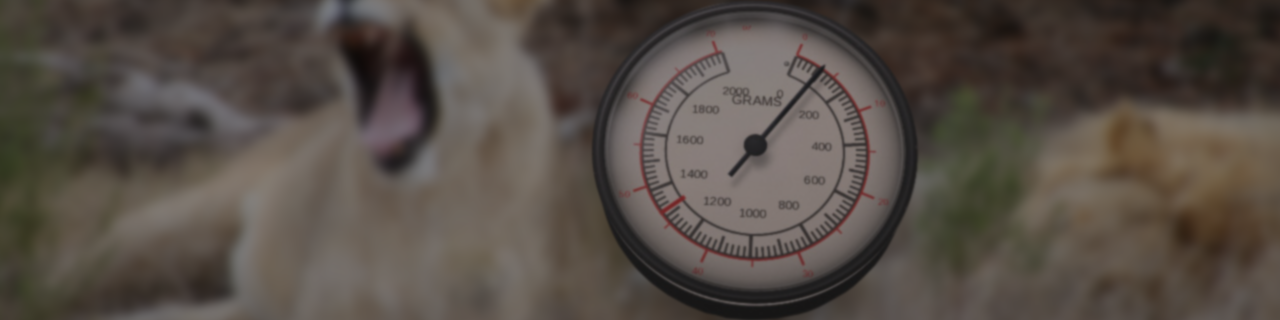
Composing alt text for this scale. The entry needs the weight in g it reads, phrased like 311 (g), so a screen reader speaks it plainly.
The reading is 100 (g)
